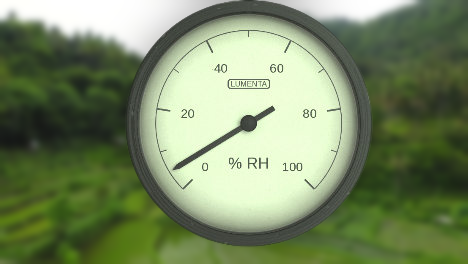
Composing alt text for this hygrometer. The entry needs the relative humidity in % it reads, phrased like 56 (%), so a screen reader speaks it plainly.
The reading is 5 (%)
